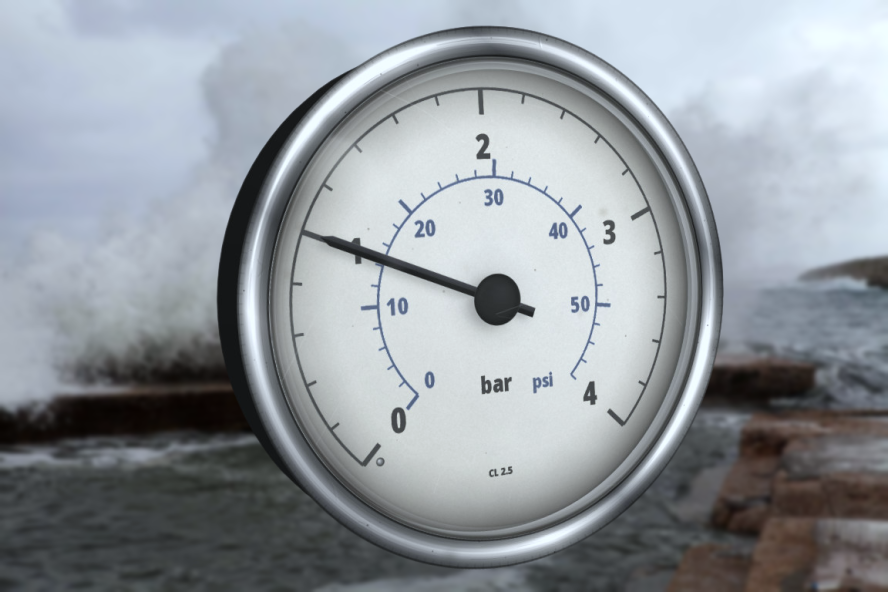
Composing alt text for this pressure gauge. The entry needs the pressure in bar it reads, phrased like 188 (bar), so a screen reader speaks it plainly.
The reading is 1 (bar)
